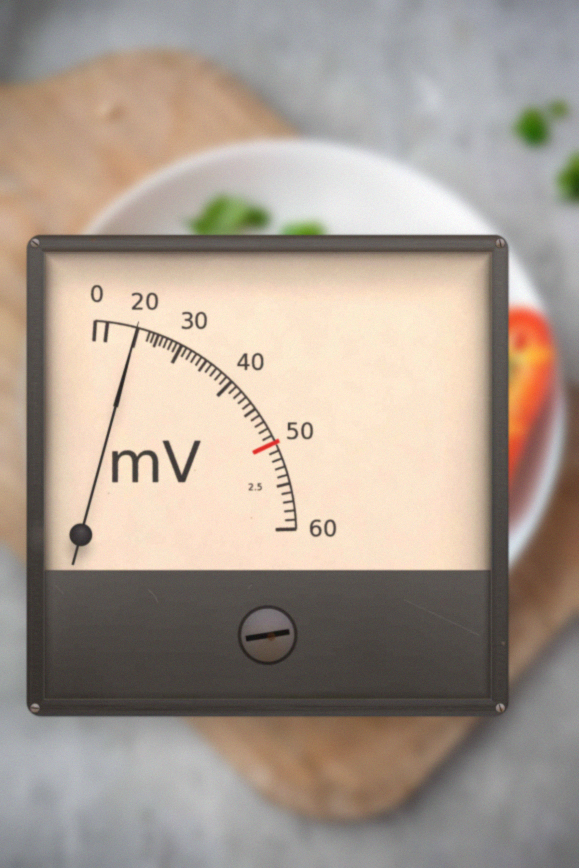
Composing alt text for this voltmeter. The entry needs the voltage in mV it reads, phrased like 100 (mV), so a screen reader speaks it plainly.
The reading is 20 (mV)
